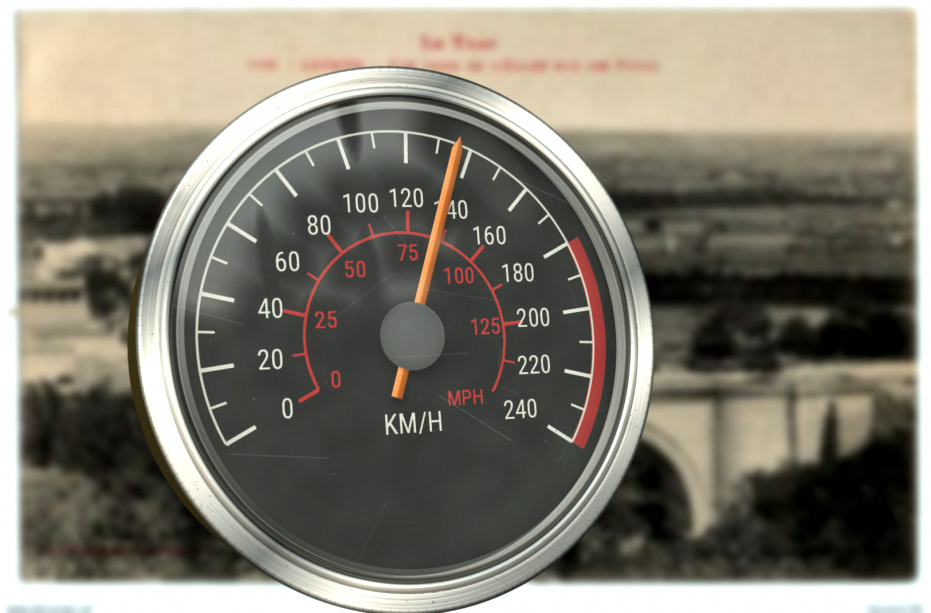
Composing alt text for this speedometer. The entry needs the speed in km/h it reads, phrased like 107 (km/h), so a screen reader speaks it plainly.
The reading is 135 (km/h)
